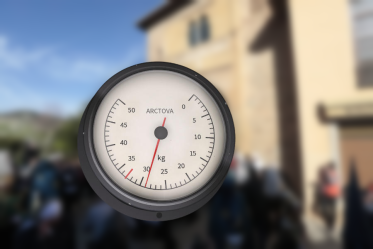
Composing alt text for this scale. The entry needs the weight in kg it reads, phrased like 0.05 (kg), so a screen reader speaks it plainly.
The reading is 29 (kg)
